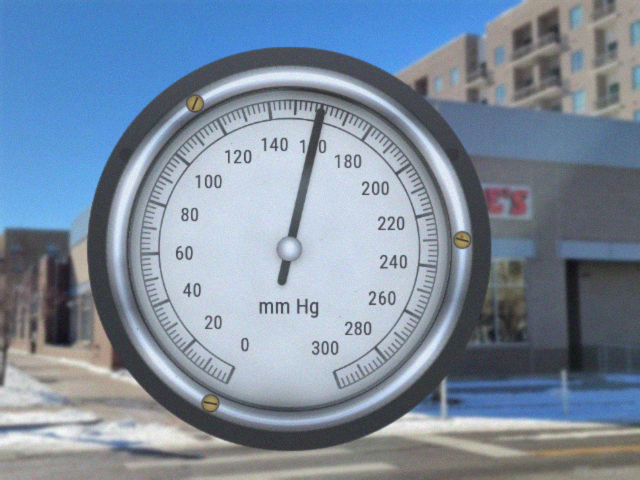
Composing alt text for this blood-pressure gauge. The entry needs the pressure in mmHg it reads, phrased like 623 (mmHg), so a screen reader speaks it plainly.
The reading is 160 (mmHg)
